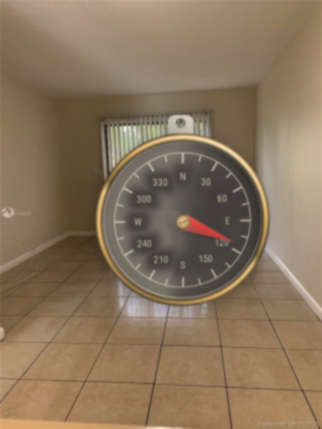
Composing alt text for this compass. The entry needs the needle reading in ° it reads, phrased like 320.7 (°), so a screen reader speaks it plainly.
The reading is 112.5 (°)
